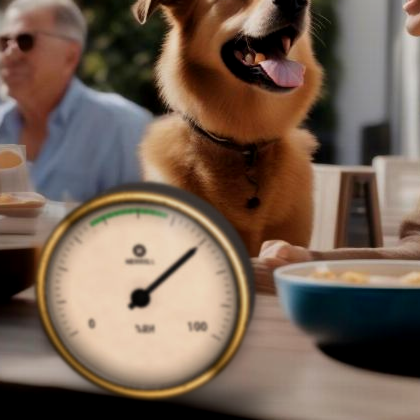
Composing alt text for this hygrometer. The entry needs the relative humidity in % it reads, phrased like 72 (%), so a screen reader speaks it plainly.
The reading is 70 (%)
